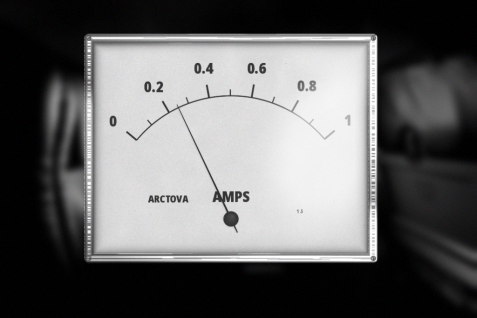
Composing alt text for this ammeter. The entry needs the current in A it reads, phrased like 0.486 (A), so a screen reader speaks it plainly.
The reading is 0.25 (A)
